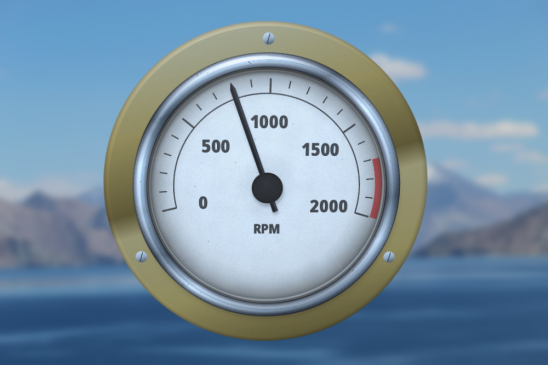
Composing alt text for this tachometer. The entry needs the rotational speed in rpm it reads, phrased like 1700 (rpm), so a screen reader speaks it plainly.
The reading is 800 (rpm)
